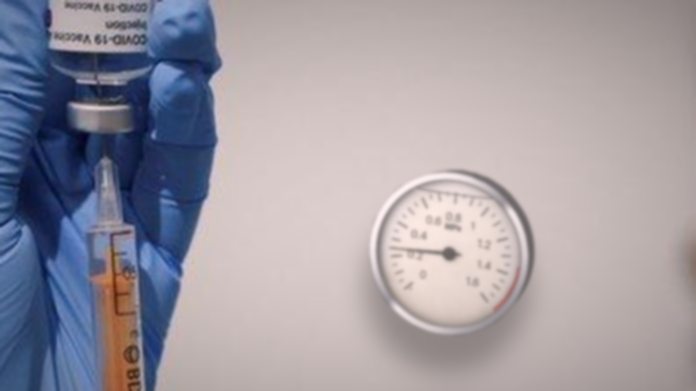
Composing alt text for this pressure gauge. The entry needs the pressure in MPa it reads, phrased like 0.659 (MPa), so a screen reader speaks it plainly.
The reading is 0.25 (MPa)
